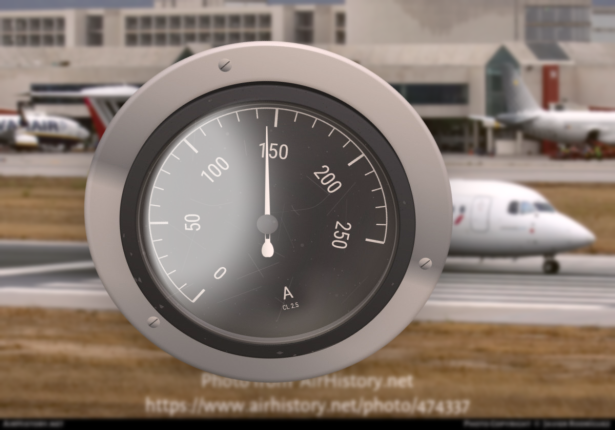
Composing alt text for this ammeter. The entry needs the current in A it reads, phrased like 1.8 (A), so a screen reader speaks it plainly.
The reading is 145 (A)
